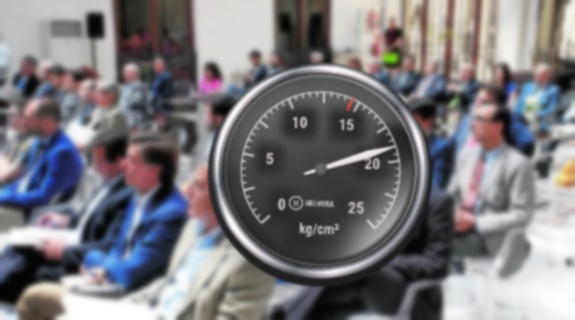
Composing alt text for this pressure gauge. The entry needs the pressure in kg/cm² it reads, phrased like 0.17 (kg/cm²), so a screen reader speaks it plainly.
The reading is 19 (kg/cm²)
